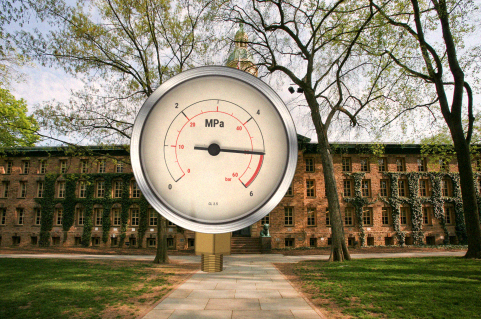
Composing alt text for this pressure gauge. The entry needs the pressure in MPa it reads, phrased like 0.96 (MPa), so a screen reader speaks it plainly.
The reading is 5 (MPa)
